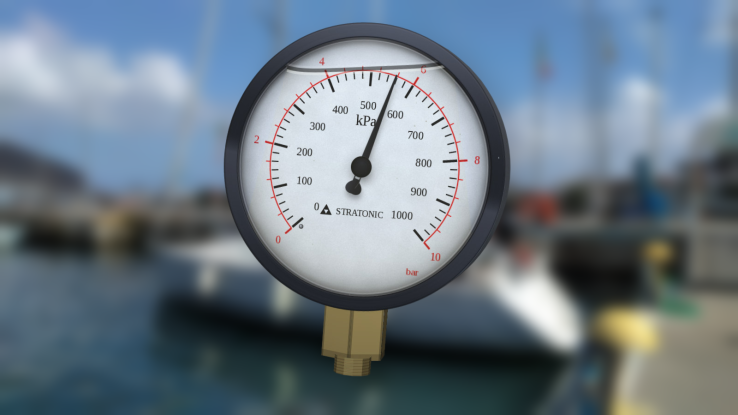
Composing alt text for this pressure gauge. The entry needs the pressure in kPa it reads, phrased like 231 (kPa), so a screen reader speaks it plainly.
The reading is 560 (kPa)
